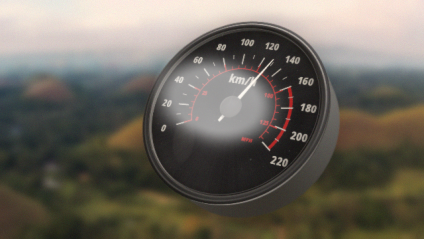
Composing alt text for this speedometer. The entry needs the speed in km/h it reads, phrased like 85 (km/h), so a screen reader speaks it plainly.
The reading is 130 (km/h)
